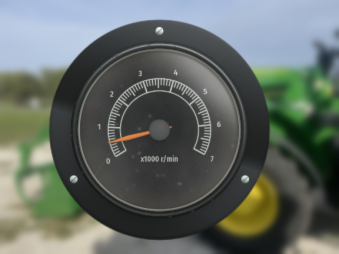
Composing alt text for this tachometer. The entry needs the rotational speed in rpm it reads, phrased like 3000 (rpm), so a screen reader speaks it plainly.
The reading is 500 (rpm)
